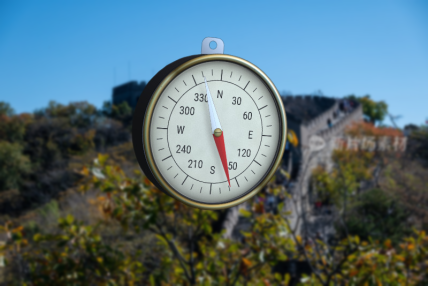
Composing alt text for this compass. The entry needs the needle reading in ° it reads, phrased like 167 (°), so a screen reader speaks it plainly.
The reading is 160 (°)
